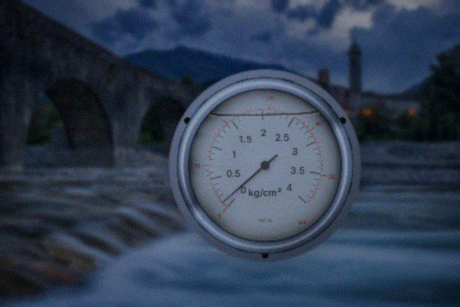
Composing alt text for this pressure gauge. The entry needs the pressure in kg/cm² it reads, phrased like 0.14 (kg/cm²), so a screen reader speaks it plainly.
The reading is 0.1 (kg/cm²)
